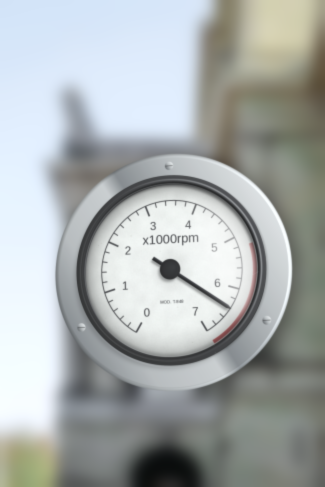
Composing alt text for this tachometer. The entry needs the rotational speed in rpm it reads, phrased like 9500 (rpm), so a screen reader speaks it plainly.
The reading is 6400 (rpm)
